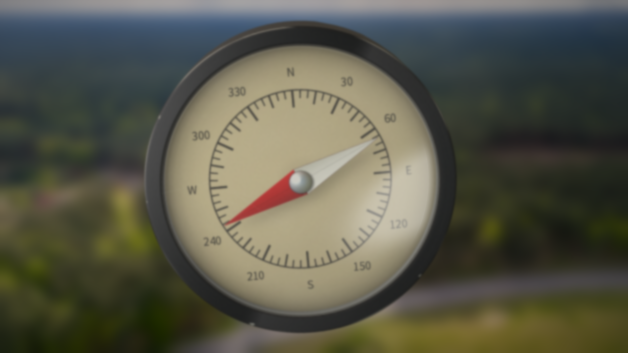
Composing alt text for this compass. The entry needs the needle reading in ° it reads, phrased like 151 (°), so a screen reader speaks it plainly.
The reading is 245 (°)
